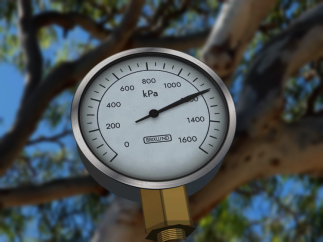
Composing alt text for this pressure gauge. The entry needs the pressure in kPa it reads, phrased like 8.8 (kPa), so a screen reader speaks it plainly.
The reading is 1200 (kPa)
